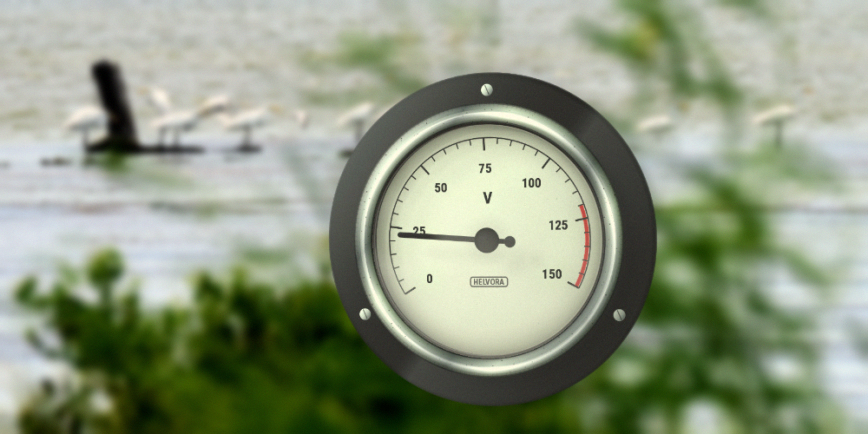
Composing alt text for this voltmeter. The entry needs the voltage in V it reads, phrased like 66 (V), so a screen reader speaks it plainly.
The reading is 22.5 (V)
